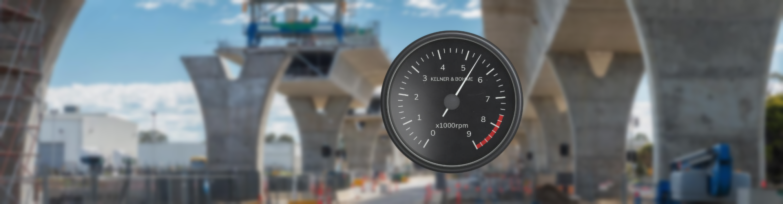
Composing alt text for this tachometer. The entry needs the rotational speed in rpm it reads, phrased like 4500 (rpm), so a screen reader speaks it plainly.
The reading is 5400 (rpm)
